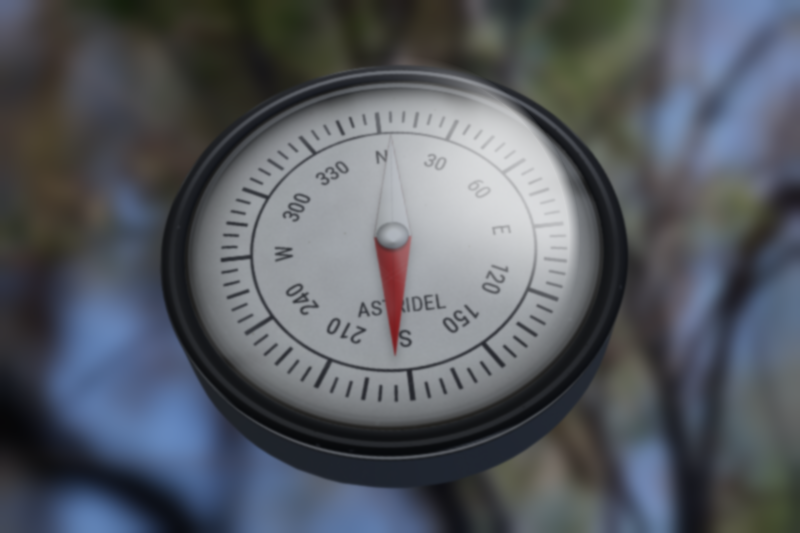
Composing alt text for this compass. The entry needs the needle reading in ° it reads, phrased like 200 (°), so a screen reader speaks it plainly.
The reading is 185 (°)
